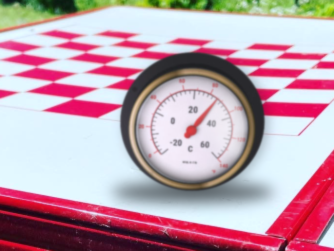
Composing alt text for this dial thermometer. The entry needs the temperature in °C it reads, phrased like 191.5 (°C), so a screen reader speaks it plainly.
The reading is 30 (°C)
